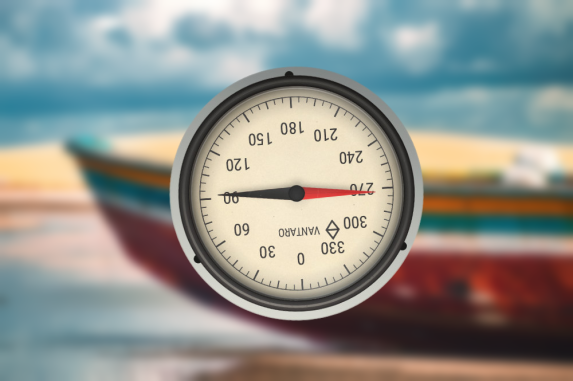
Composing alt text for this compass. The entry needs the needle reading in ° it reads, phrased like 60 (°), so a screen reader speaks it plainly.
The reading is 272.5 (°)
